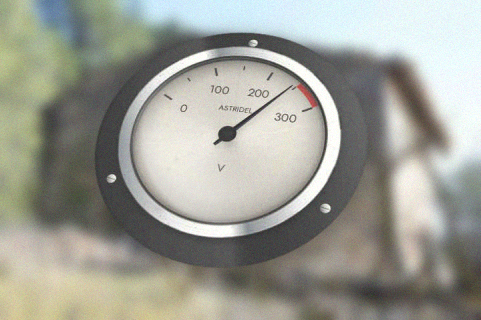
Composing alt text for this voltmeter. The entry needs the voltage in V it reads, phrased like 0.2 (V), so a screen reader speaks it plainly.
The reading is 250 (V)
